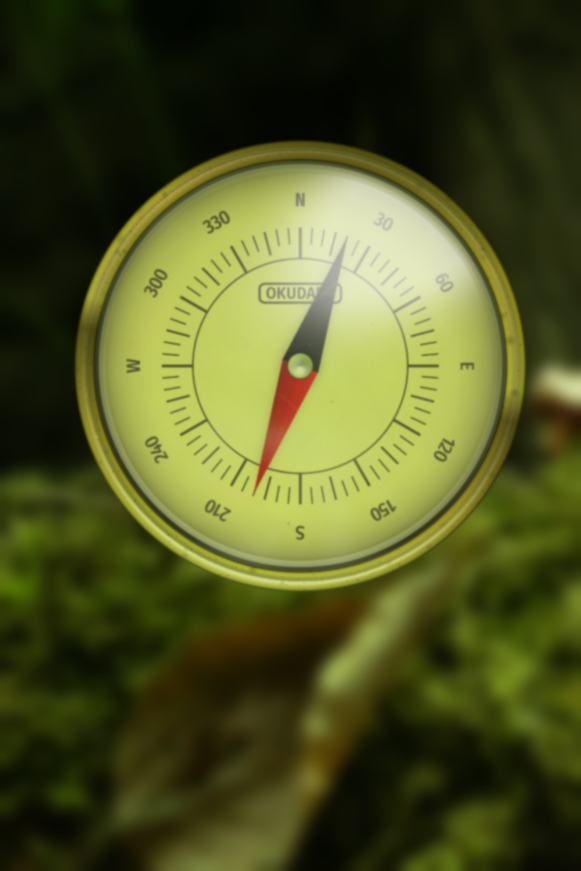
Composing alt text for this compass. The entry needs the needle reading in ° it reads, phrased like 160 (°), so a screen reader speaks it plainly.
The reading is 200 (°)
